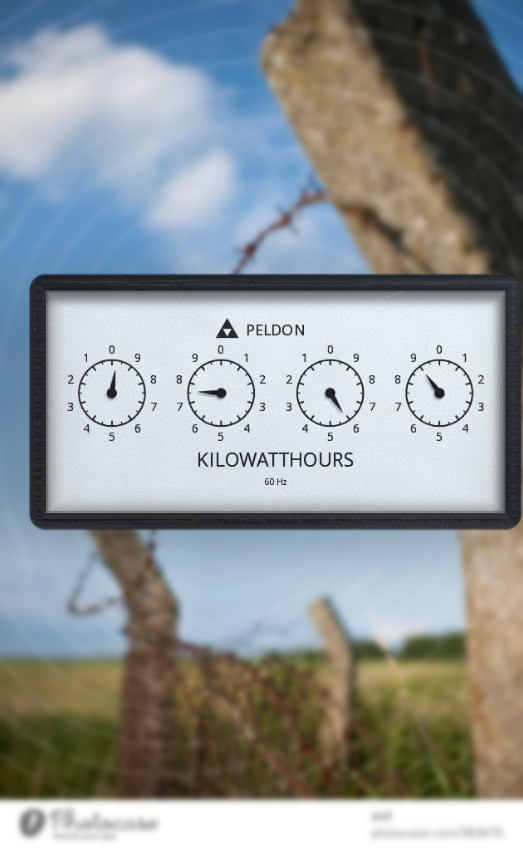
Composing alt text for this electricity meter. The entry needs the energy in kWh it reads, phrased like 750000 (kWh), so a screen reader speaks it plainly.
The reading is 9759 (kWh)
